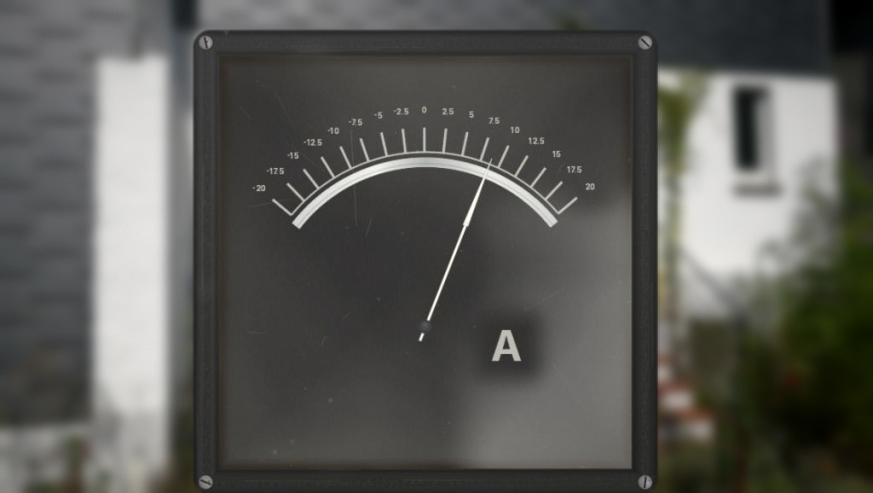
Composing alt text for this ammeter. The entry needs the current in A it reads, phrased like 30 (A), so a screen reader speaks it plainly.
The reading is 8.75 (A)
